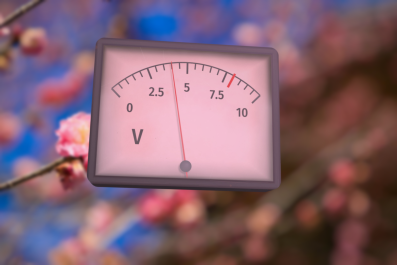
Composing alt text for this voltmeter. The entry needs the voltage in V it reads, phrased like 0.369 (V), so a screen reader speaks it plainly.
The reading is 4 (V)
